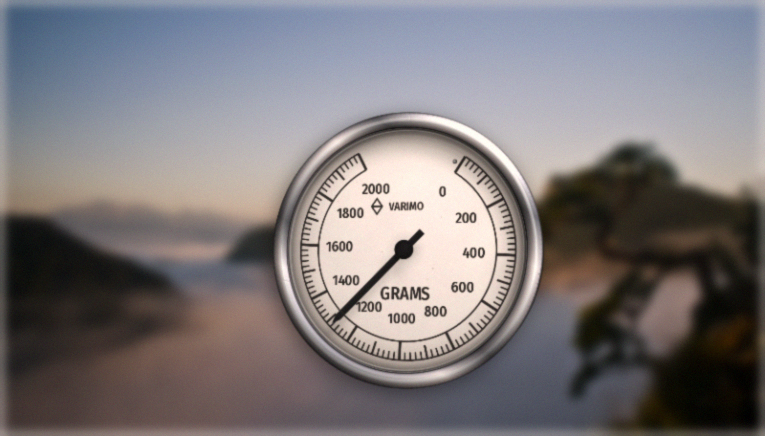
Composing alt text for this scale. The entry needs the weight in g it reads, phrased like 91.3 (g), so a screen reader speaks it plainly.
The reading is 1280 (g)
